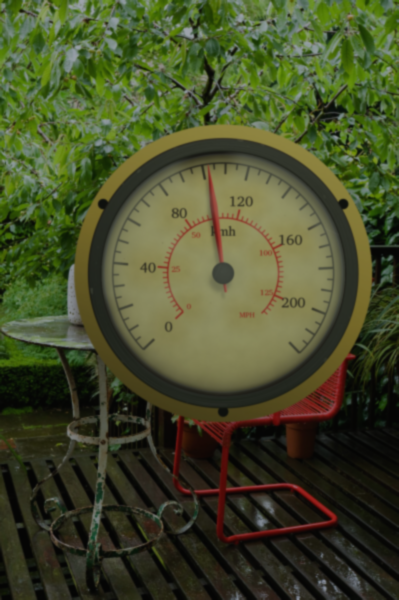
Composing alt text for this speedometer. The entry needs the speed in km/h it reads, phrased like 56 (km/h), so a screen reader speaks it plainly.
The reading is 102.5 (km/h)
